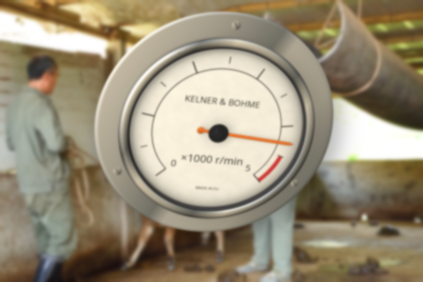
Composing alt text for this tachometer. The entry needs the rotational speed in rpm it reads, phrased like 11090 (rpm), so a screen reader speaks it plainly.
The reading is 4250 (rpm)
